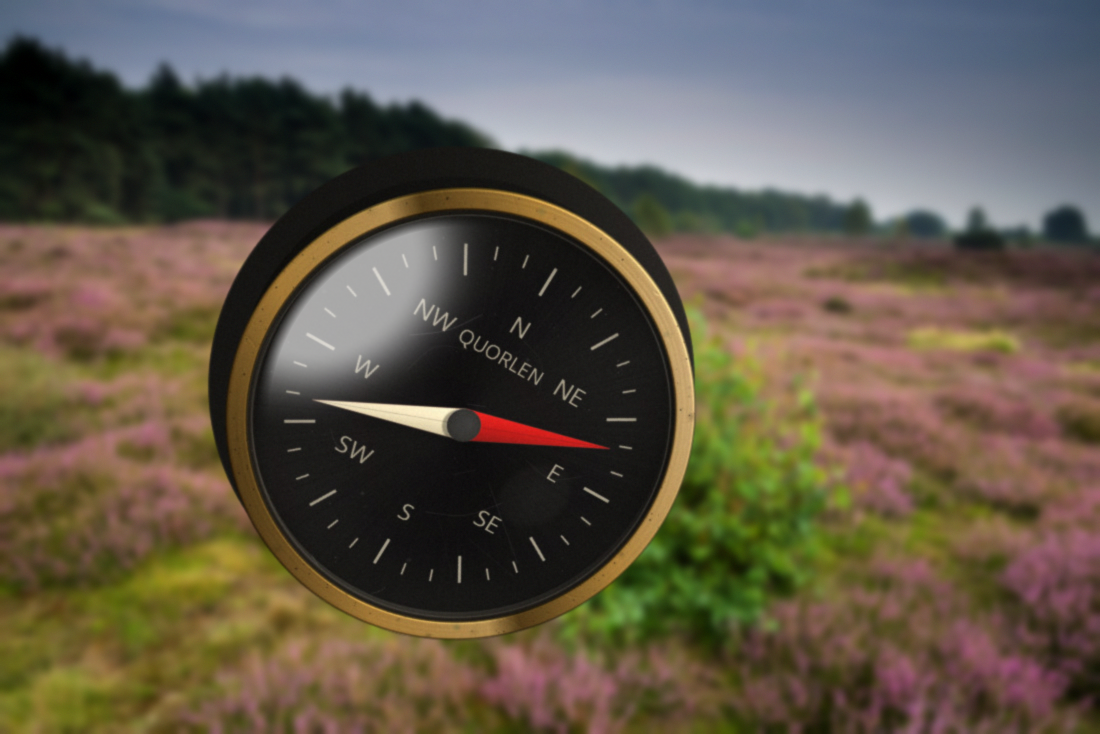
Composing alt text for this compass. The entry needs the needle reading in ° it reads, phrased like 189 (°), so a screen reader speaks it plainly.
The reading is 70 (°)
